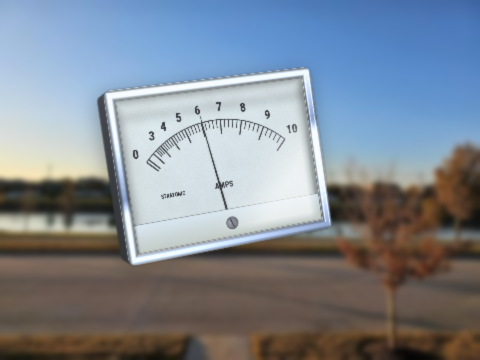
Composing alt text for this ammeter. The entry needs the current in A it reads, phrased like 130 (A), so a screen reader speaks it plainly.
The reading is 6 (A)
